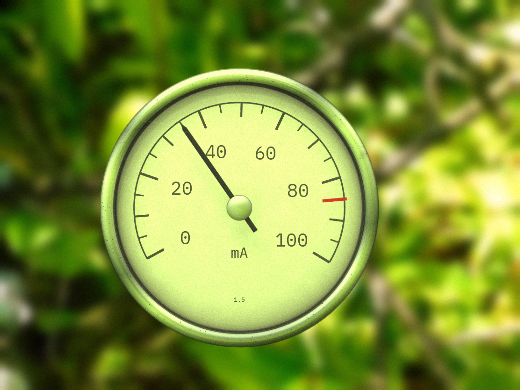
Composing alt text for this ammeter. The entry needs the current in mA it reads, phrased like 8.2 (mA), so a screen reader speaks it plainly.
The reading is 35 (mA)
